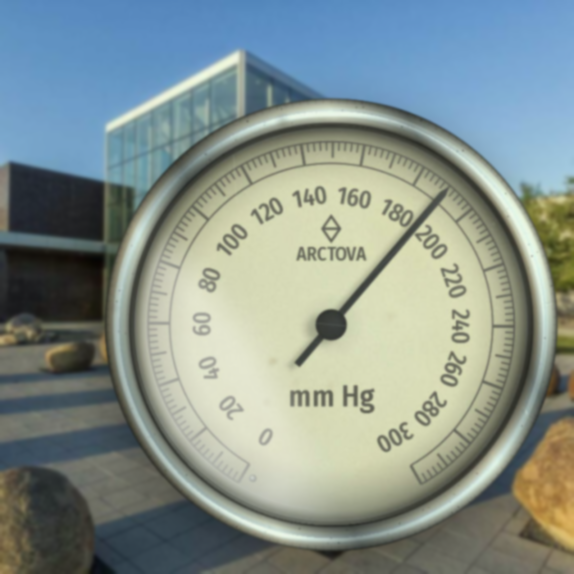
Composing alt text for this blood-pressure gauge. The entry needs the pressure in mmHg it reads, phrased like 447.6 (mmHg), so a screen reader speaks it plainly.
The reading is 190 (mmHg)
